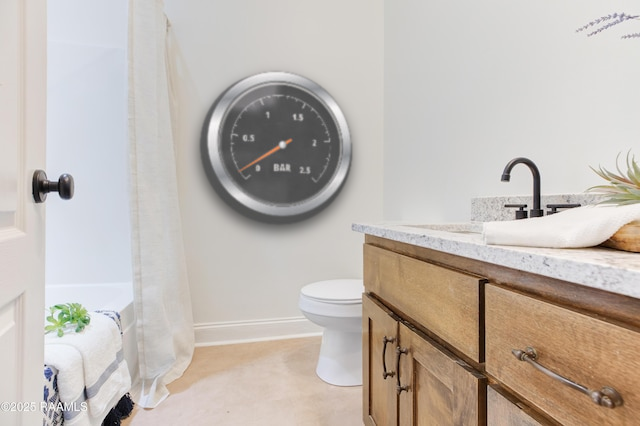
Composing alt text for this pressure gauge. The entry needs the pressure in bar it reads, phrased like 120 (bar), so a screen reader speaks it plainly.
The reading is 0.1 (bar)
